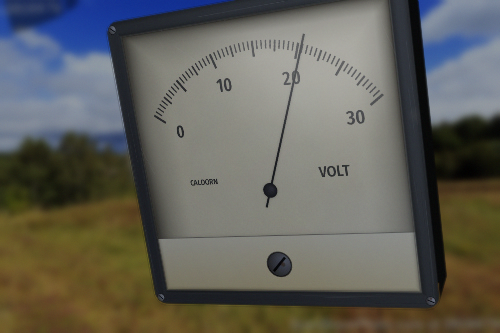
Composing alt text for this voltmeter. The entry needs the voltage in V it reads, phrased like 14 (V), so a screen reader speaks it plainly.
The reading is 20.5 (V)
